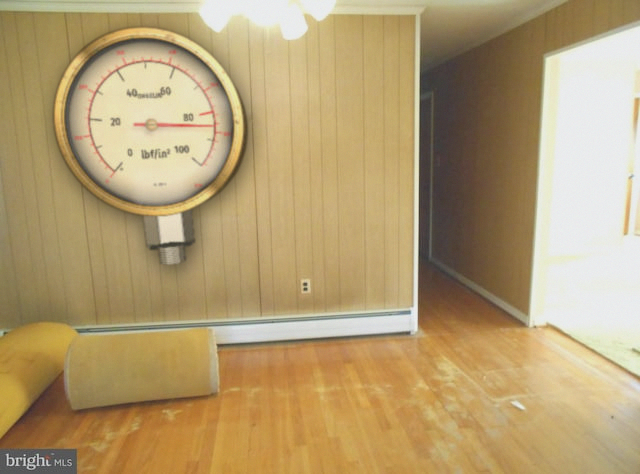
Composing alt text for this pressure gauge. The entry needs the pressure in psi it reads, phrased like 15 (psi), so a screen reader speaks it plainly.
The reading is 85 (psi)
